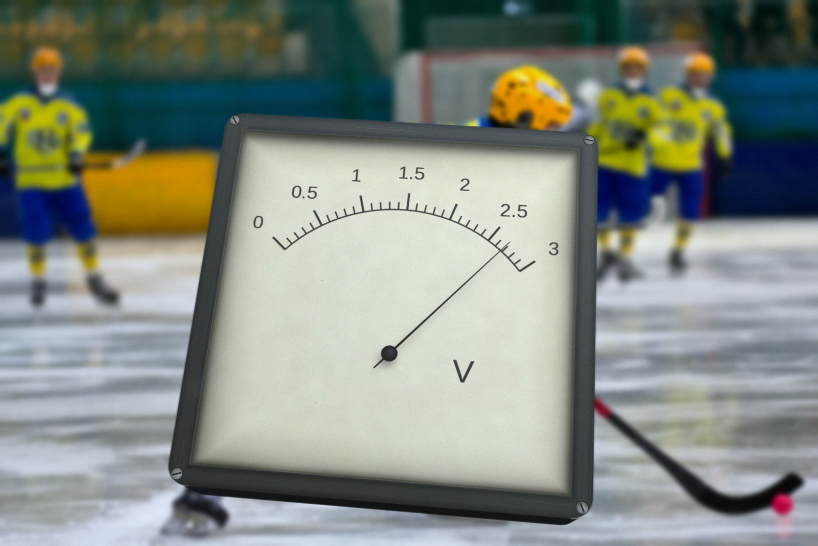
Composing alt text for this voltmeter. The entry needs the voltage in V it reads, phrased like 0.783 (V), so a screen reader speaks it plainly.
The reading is 2.7 (V)
